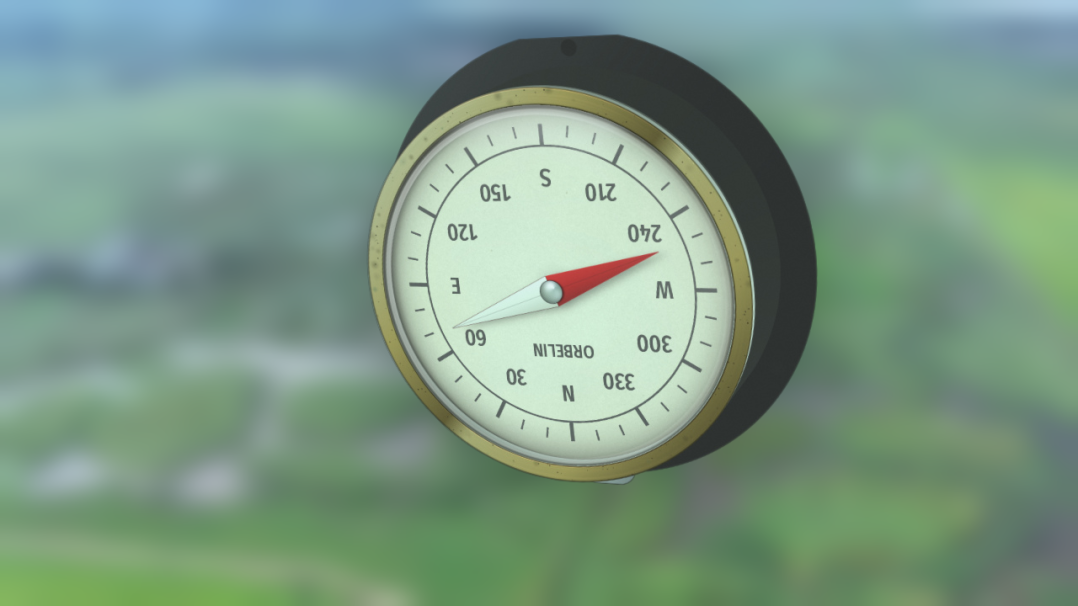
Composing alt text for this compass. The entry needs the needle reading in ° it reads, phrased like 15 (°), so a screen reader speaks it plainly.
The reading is 250 (°)
